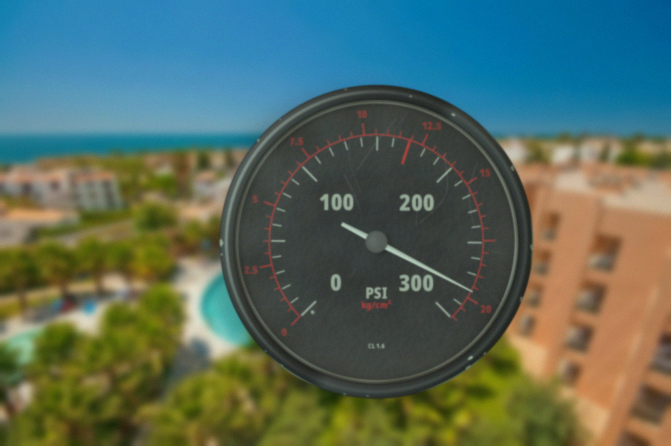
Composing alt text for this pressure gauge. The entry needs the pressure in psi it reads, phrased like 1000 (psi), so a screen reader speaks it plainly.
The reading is 280 (psi)
